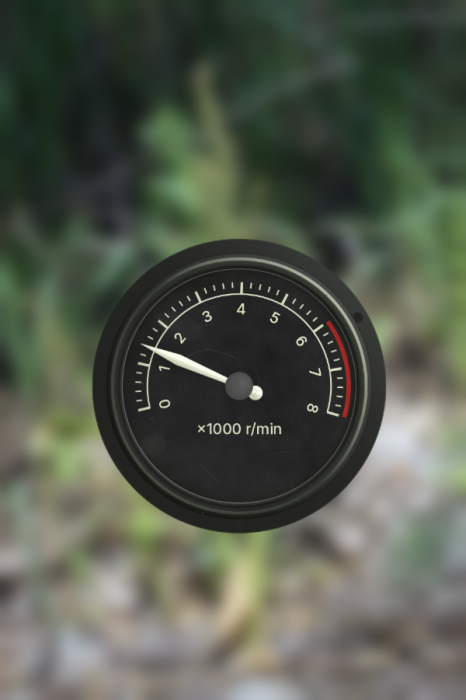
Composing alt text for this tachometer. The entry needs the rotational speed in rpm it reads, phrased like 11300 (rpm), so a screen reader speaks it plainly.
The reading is 1400 (rpm)
